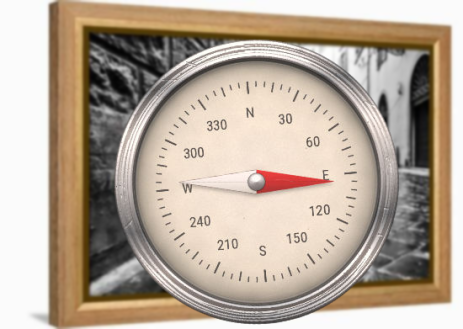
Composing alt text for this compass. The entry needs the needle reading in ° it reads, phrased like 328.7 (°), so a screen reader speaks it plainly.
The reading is 95 (°)
